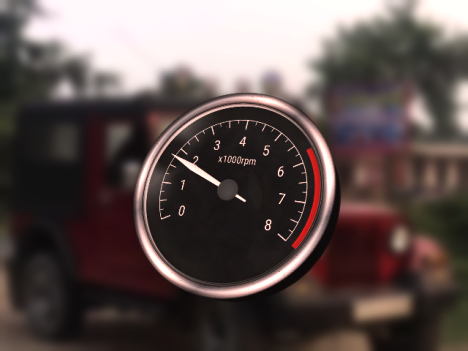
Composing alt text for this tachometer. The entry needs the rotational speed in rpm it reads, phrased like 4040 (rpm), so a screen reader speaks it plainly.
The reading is 1750 (rpm)
